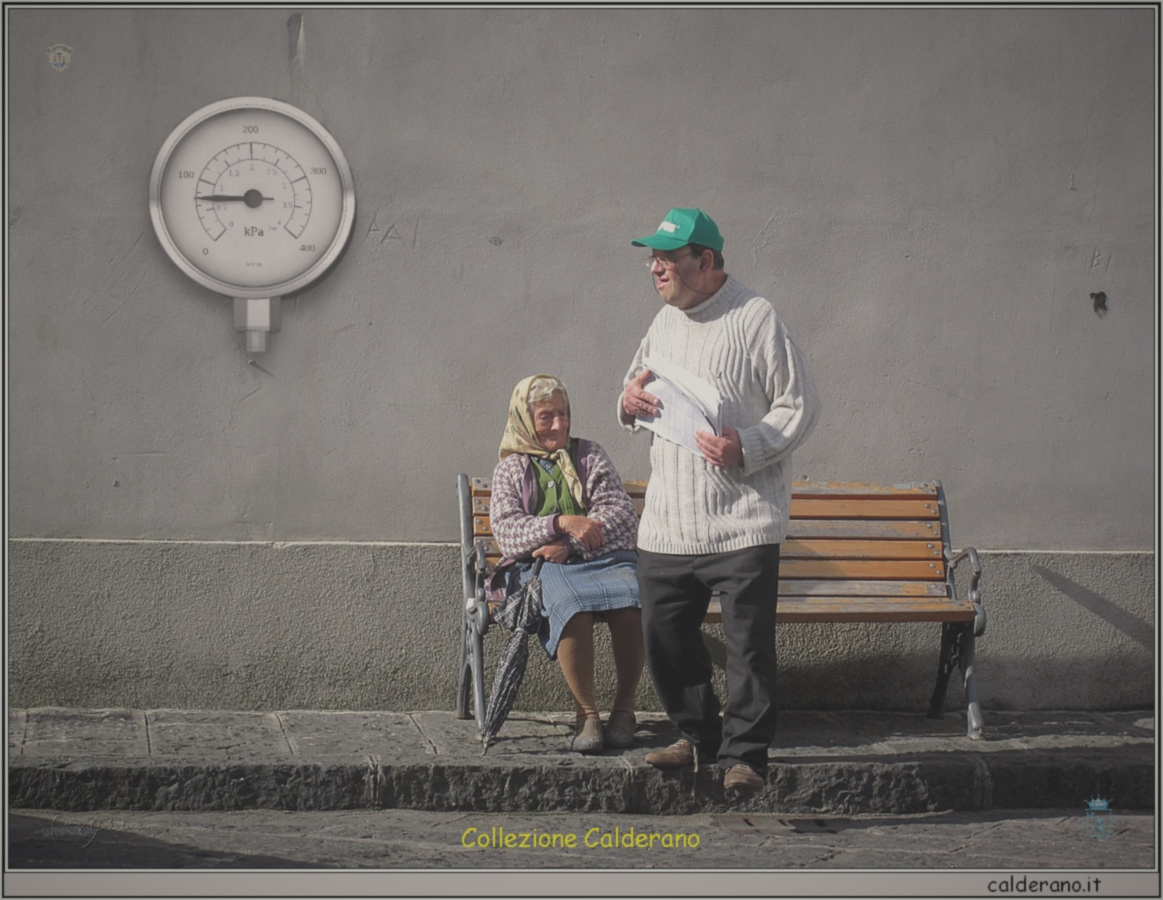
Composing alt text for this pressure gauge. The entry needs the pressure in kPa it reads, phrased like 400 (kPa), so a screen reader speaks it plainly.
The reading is 70 (kPa)
